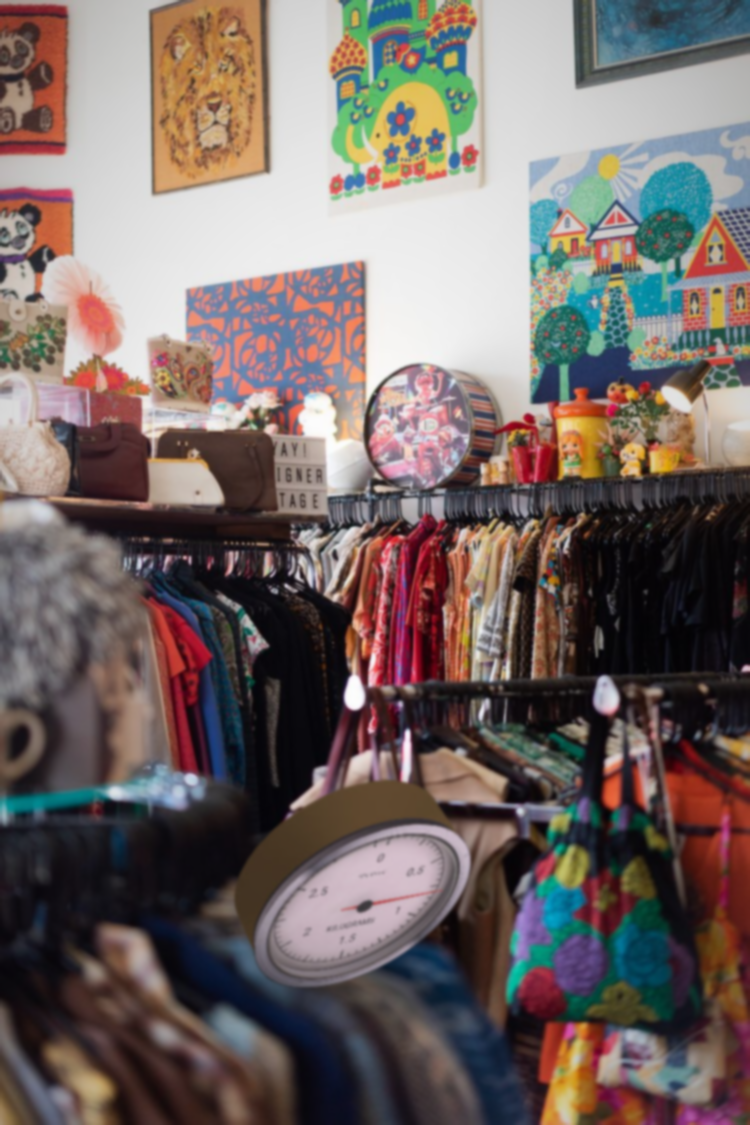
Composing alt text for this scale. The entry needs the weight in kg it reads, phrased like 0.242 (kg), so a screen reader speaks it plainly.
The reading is 0.75 (kg)
